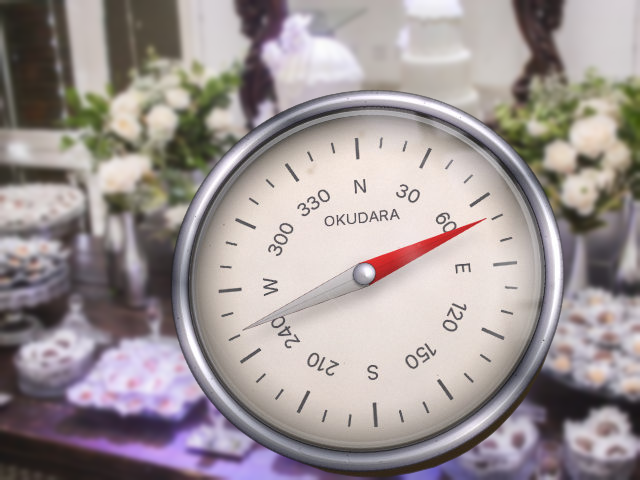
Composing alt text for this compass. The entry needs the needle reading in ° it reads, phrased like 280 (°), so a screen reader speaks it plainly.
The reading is 70 (°)
